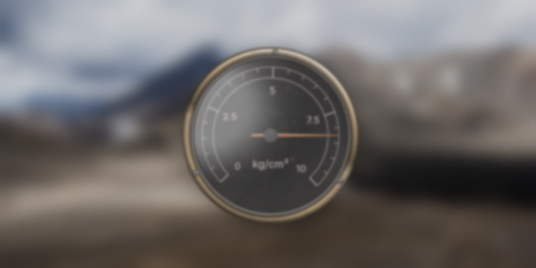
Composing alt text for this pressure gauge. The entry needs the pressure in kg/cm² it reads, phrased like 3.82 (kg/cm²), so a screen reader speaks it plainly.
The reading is 8.25 (kg/cm²)
